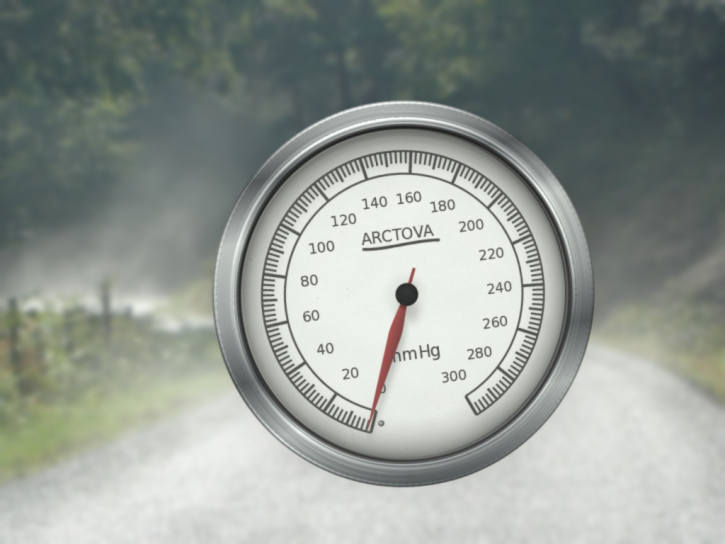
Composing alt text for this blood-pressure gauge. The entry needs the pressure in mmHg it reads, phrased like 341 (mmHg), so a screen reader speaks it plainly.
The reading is 2 (mmHg)
